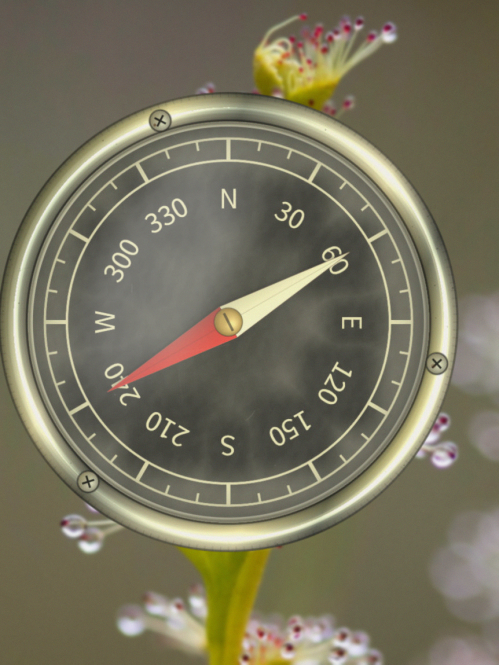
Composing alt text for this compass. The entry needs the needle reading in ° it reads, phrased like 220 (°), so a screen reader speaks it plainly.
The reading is 240 (°)
